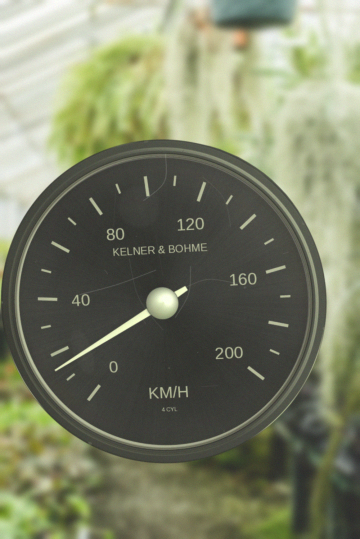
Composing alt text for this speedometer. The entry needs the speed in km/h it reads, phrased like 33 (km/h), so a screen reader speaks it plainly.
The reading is 15 (km/h)
